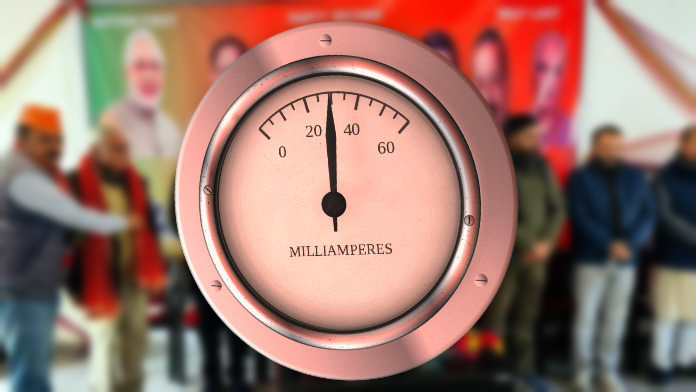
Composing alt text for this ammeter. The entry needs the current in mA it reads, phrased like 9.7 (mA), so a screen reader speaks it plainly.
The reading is 30 (mA)
